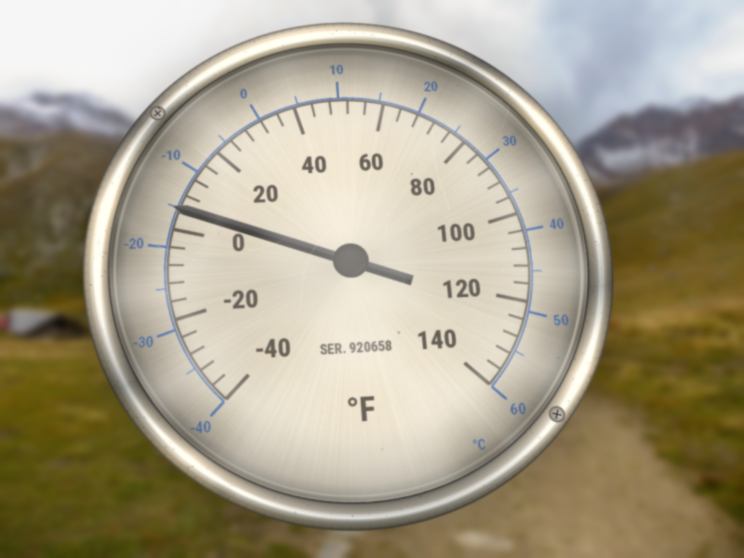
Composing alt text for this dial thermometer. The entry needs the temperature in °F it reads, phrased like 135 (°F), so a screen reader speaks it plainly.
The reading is 4 (°F)
